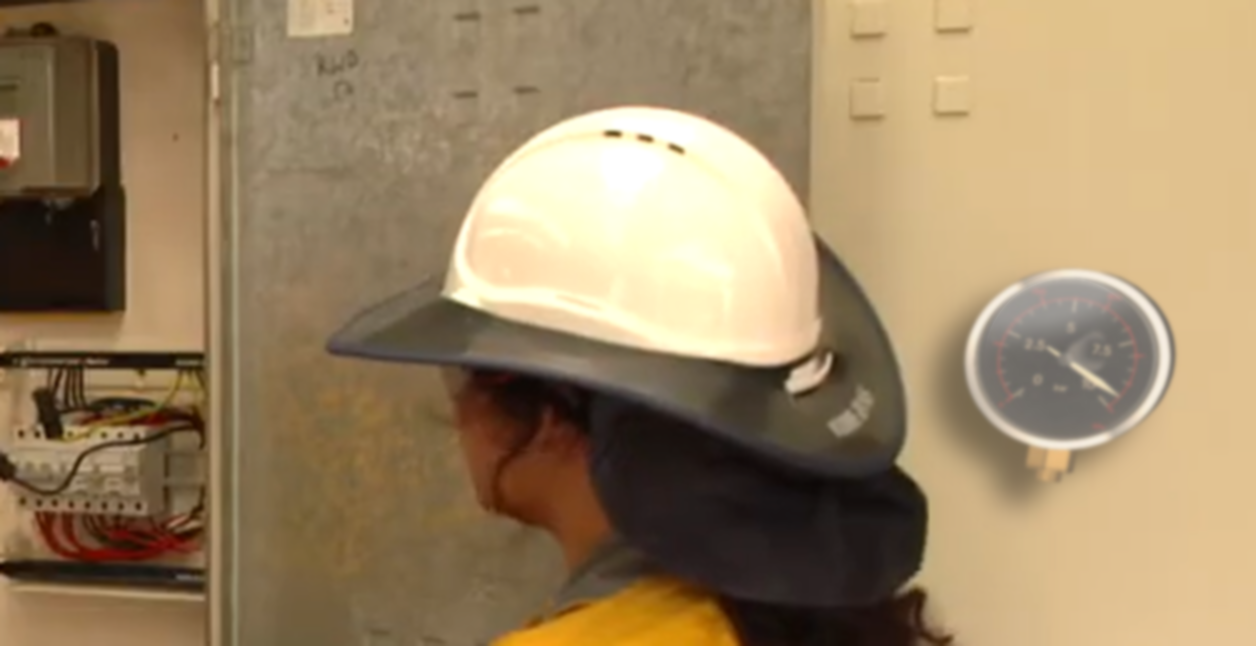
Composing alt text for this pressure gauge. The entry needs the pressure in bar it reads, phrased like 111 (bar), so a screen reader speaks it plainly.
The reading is 9.5 (bar)
